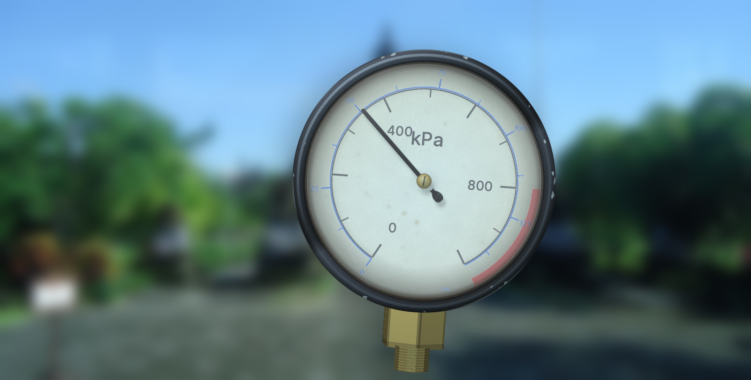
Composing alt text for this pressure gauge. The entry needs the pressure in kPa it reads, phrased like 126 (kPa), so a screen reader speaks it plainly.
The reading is 350 (kPa)
